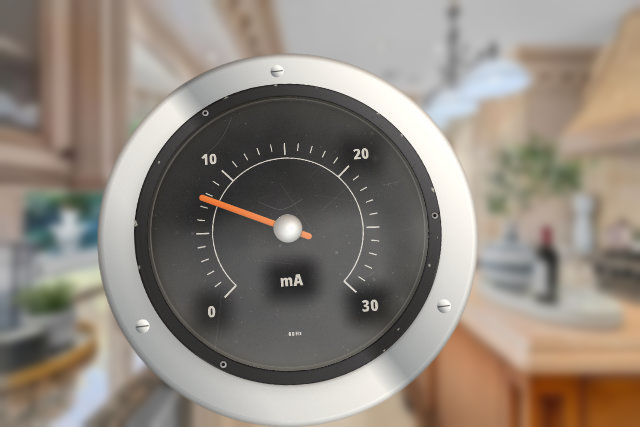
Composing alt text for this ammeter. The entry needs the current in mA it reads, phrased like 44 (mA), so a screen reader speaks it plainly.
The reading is 7.5 (mA)
